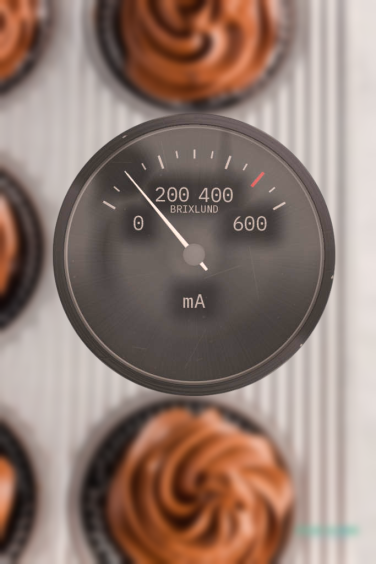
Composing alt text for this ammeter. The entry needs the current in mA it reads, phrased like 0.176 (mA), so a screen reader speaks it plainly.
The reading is 100 (mA)
